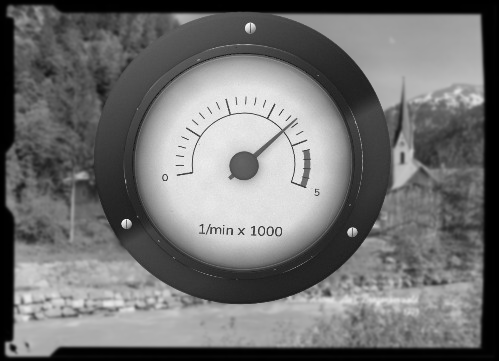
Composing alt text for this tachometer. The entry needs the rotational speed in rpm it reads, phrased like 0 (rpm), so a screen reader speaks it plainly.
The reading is 3500 (rpm)
